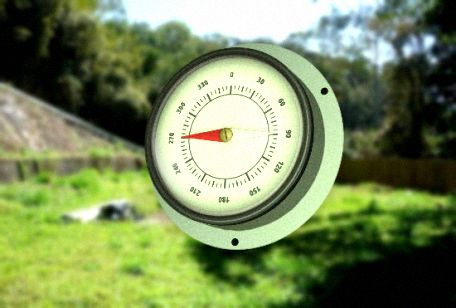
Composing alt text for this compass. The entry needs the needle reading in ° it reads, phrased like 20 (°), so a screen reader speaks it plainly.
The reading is 270 (°)
